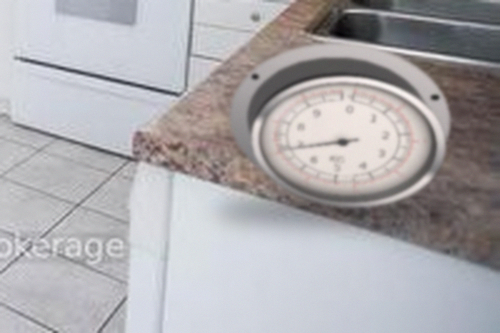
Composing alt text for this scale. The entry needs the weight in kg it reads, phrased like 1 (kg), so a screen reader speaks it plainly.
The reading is 7 (kg)
